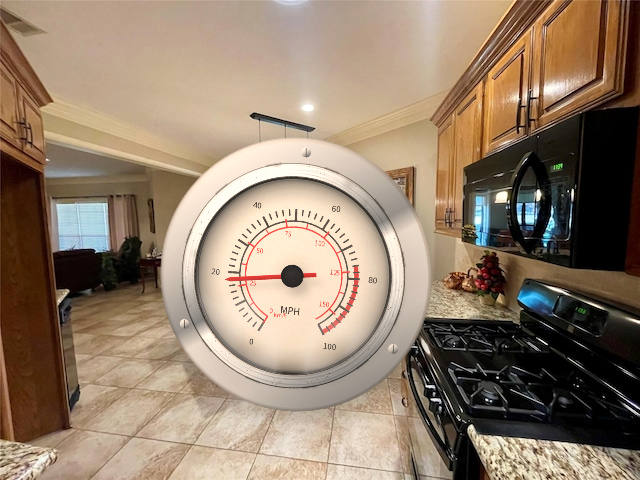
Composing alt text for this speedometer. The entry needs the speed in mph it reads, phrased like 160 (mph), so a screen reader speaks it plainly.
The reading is 18 (mph)
